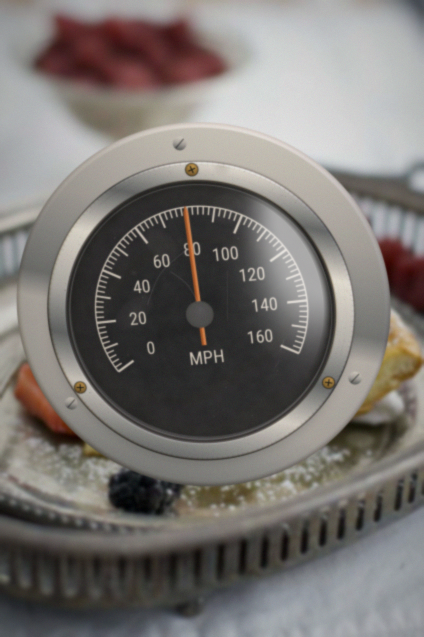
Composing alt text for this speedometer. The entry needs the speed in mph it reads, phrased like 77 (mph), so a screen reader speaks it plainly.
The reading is 80 (mph)
